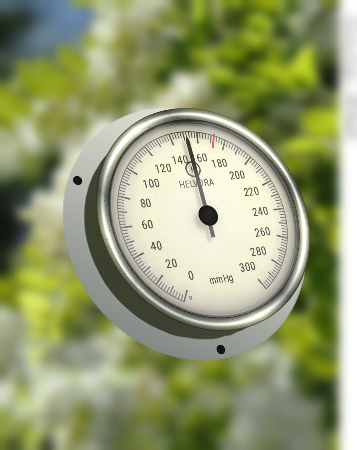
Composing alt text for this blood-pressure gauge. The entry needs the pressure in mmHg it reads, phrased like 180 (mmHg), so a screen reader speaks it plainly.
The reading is 150 (mmHg)
